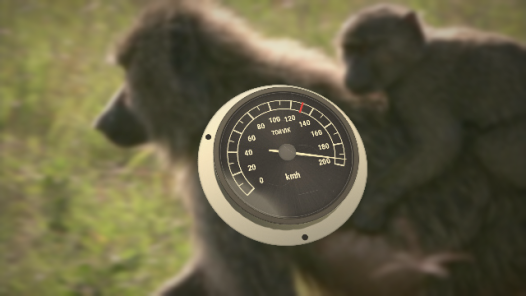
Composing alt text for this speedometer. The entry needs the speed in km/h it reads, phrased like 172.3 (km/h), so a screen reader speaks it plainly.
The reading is 195 (km/h)
